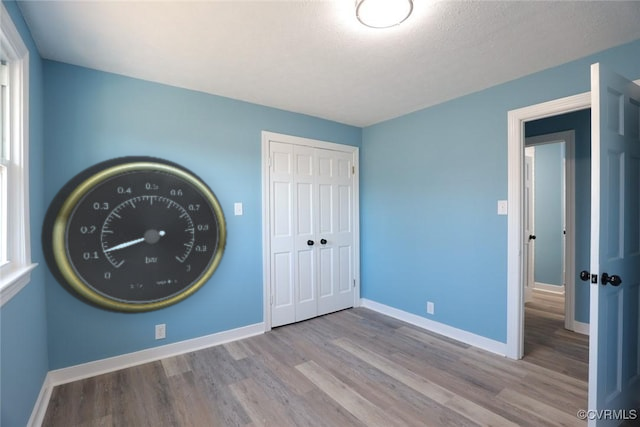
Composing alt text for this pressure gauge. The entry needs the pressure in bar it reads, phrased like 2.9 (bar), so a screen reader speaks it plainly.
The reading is 0.1 (bar)
